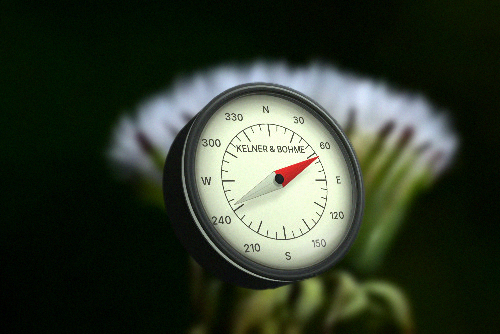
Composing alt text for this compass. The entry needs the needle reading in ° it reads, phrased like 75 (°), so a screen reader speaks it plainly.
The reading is 65 (°)
